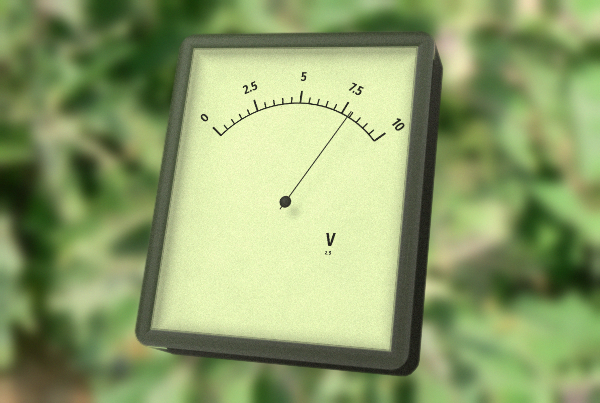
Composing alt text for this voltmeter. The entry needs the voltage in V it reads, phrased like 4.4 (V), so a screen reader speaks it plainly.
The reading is 8 (V)
